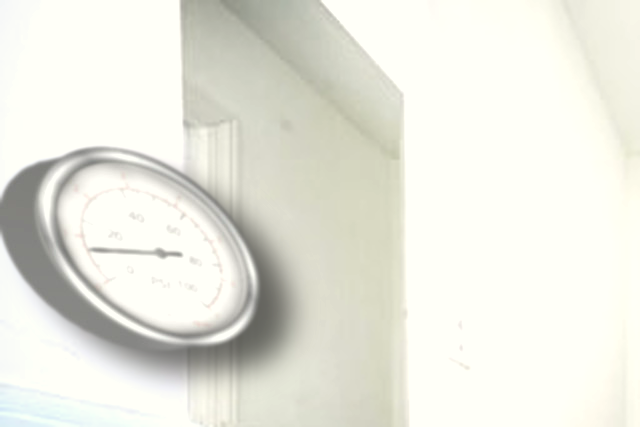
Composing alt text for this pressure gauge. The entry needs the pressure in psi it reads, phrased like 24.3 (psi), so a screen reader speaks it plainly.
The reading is 10 (psi)
